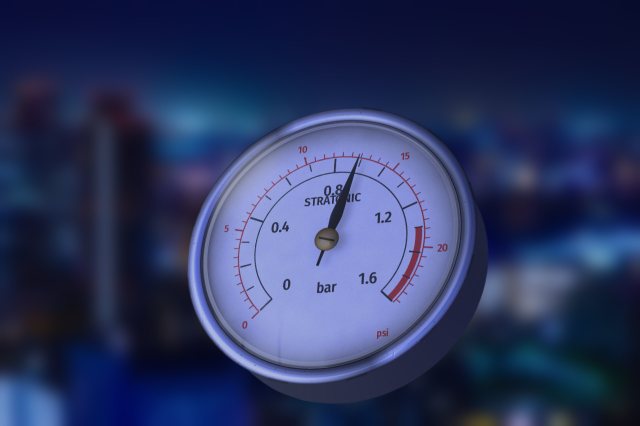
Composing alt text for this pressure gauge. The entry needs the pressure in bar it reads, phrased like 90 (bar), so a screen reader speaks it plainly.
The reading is 0.9 (bar)
